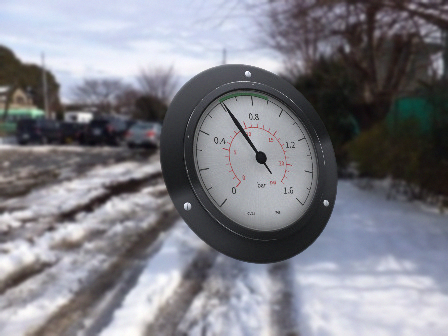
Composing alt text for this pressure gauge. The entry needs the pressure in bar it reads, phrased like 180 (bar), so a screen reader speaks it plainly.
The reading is 0.6 (bar)
